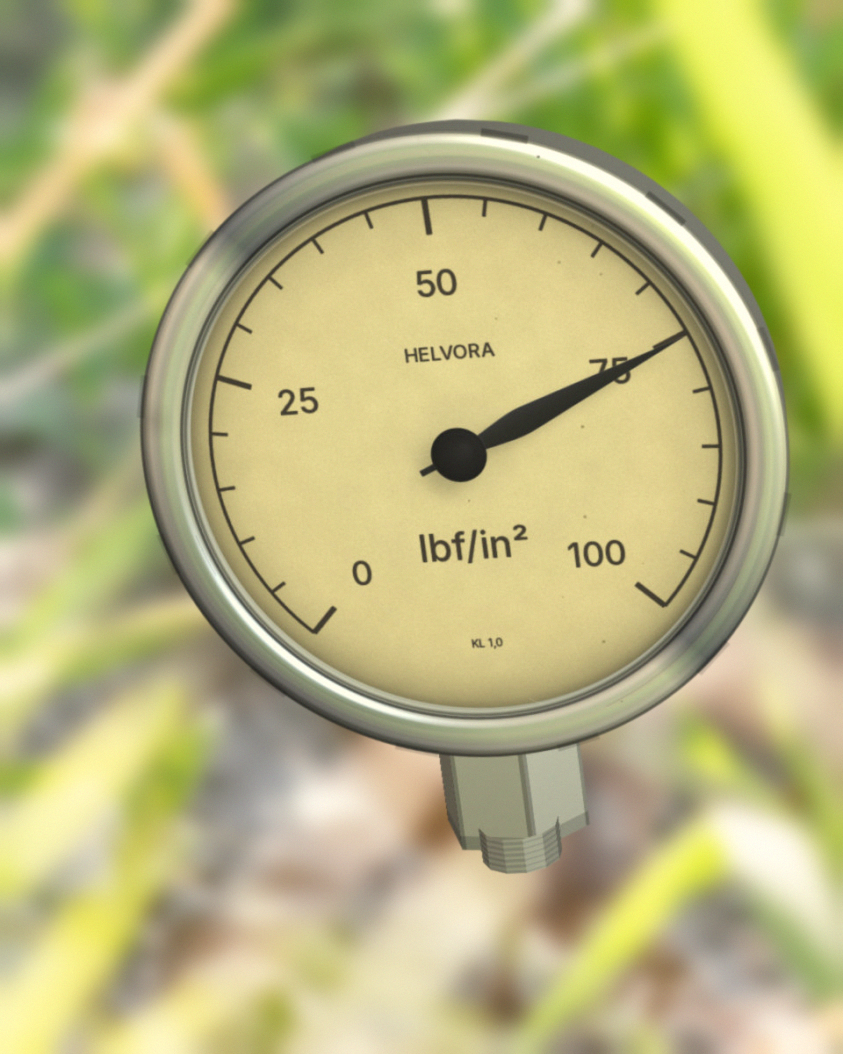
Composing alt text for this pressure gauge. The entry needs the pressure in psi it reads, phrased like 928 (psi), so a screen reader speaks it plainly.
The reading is 75 (psi)
